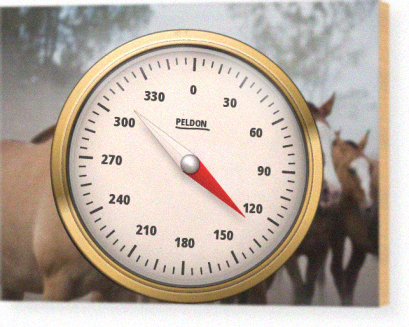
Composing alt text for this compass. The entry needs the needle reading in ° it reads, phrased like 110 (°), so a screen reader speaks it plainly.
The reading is 130 (°)
